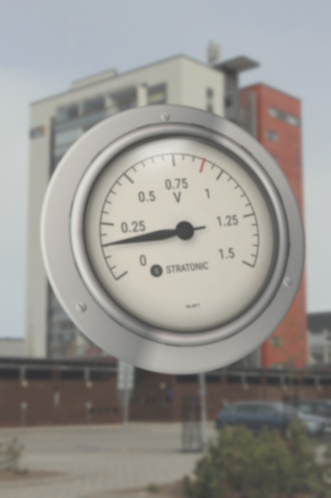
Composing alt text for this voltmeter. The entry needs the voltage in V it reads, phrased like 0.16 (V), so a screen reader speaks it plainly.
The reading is 0.15 (V)
